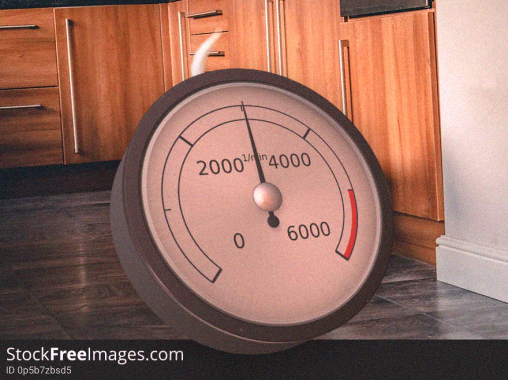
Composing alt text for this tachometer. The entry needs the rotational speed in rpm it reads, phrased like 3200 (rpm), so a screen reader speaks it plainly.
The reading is 3000 (rpm)
